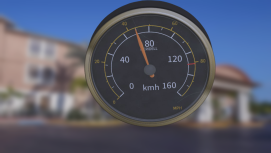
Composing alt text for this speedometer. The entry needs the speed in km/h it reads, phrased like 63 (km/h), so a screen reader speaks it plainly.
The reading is 70 (km/h)
